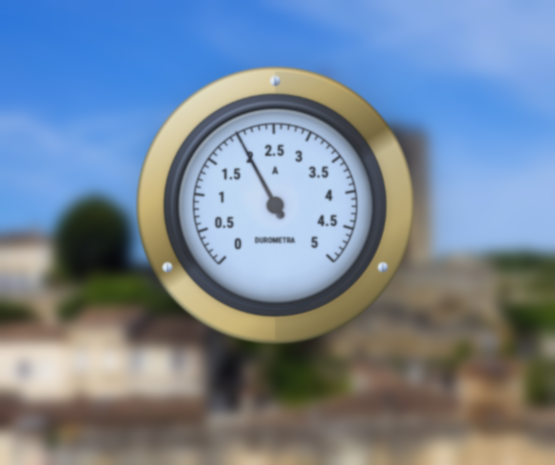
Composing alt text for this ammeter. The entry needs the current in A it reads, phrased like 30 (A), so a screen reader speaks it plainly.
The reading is 2 (A)
